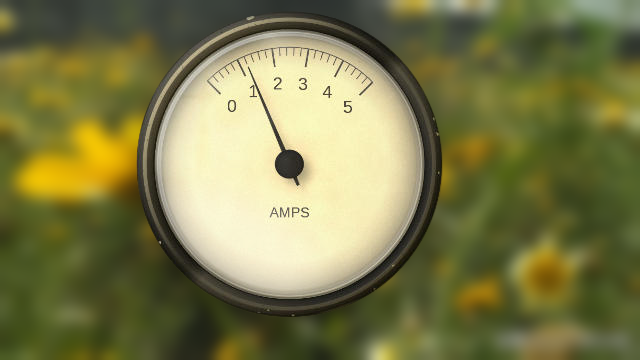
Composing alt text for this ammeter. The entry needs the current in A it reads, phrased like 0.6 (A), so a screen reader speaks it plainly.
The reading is 1.2 (A)
